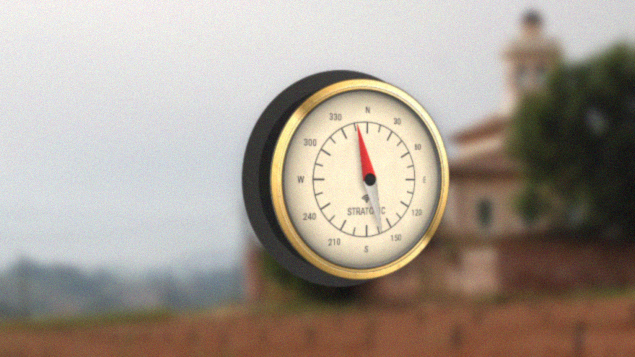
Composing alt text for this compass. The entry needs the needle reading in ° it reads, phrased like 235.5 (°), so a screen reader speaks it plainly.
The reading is 345 (°)
